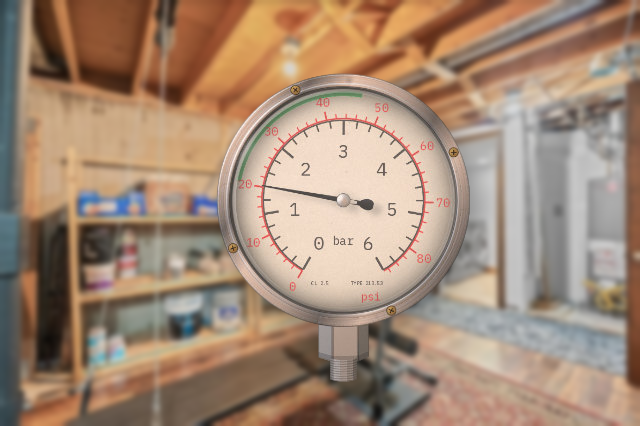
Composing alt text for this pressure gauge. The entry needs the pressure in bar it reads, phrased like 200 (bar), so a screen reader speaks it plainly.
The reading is 1.4 (bar)
